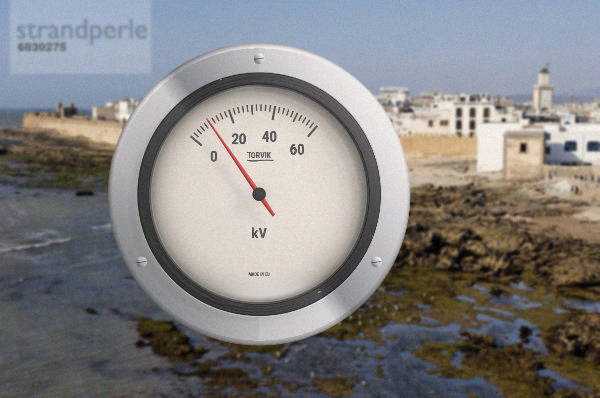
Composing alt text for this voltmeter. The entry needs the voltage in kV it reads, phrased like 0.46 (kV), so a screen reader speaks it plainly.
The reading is 10 (kV)
